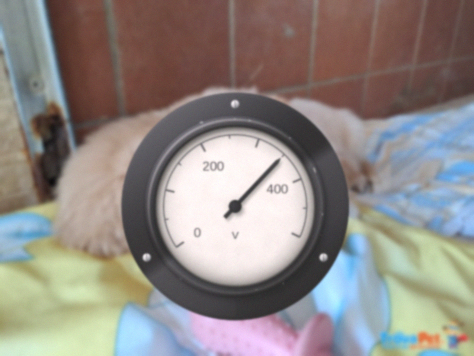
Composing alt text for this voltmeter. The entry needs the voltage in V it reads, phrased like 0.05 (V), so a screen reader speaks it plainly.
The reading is 350 (V)
